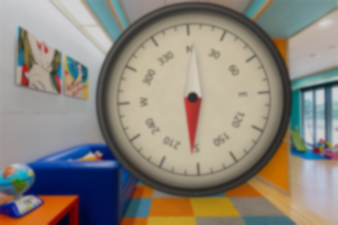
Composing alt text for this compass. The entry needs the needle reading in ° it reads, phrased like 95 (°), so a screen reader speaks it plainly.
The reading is 185 (°)
